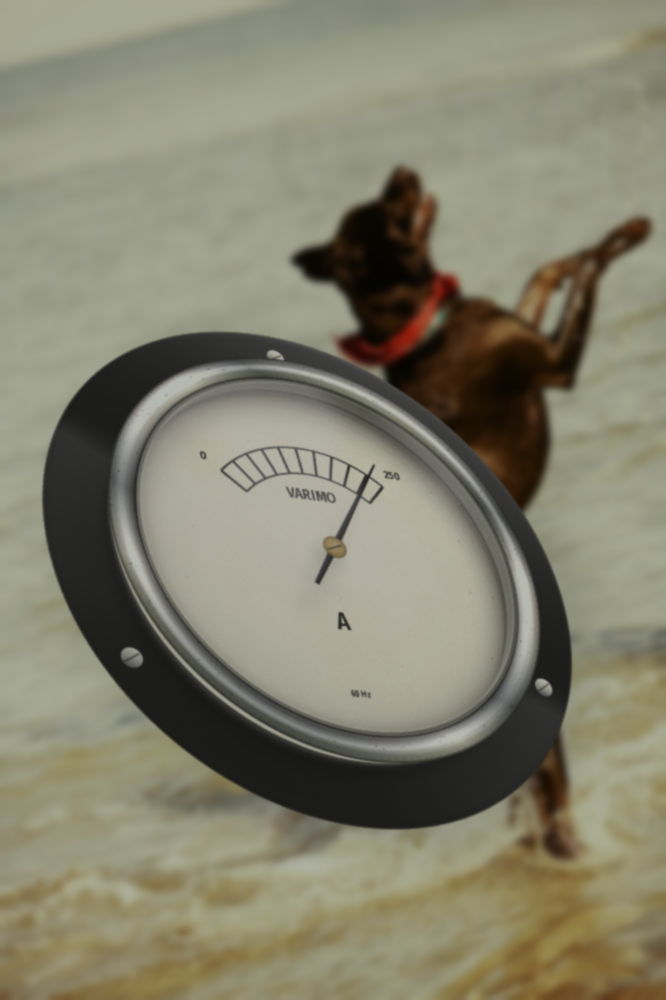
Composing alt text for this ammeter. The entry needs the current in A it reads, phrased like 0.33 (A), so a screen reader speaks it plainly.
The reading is 225 (A)
